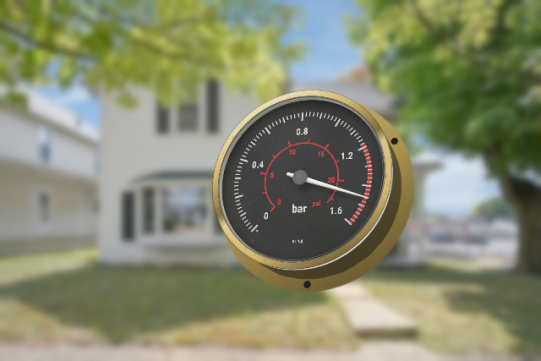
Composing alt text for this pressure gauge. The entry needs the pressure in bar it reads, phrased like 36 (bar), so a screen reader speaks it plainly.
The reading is 1.46 (bar)
